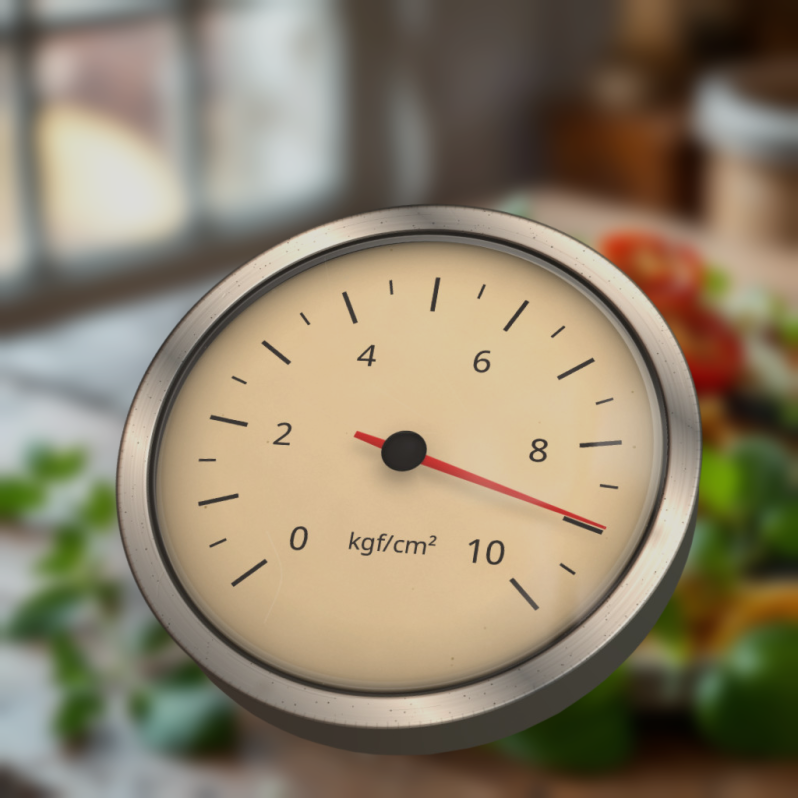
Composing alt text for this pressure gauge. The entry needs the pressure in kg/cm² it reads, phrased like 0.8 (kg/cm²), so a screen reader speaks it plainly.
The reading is 9 (kg/cm²)
